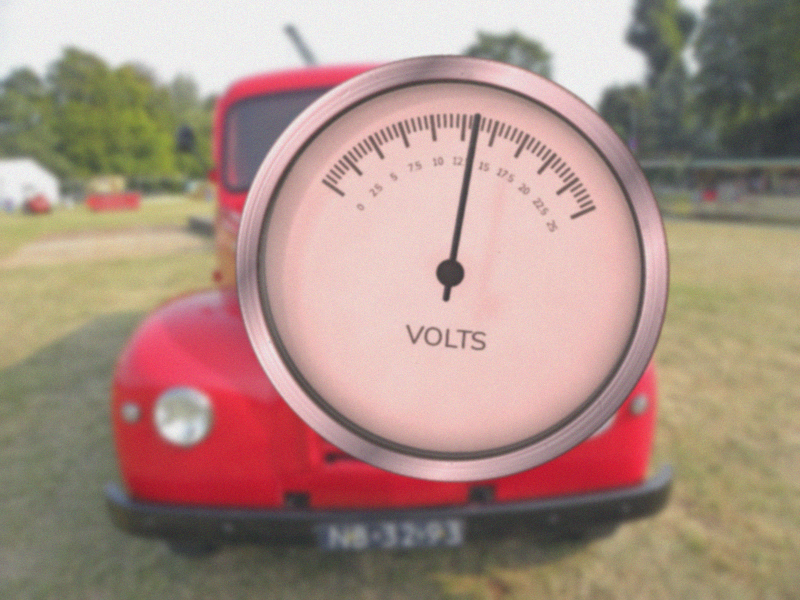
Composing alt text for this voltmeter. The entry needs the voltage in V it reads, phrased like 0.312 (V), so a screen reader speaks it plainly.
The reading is 13.5 (V)
